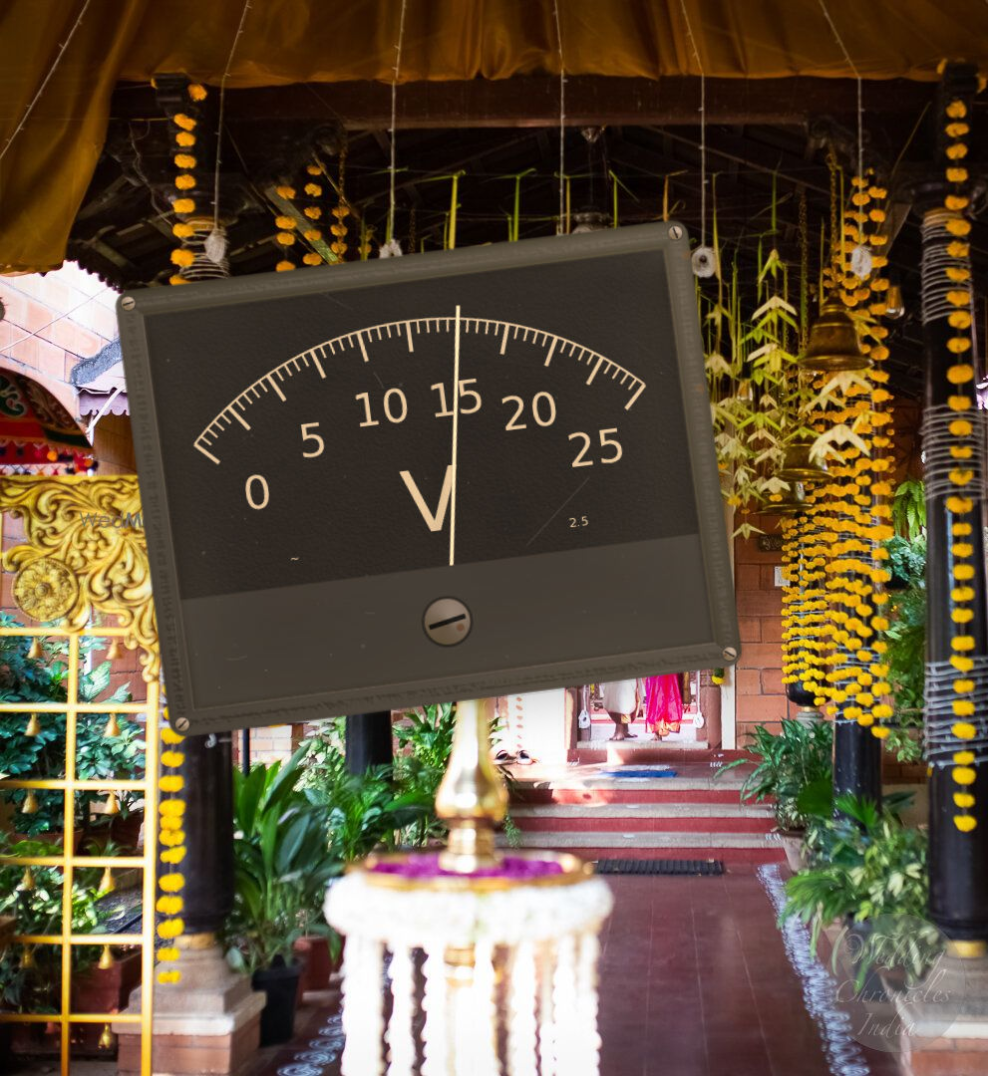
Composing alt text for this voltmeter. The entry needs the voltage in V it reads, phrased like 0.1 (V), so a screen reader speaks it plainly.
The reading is 15 (V)
